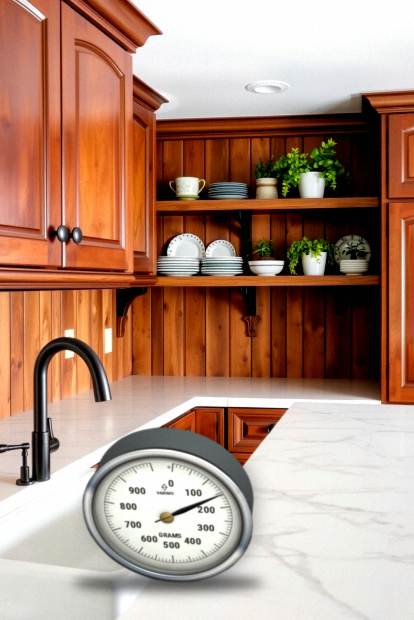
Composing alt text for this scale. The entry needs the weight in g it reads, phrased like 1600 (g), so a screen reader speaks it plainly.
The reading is 150 (g)
